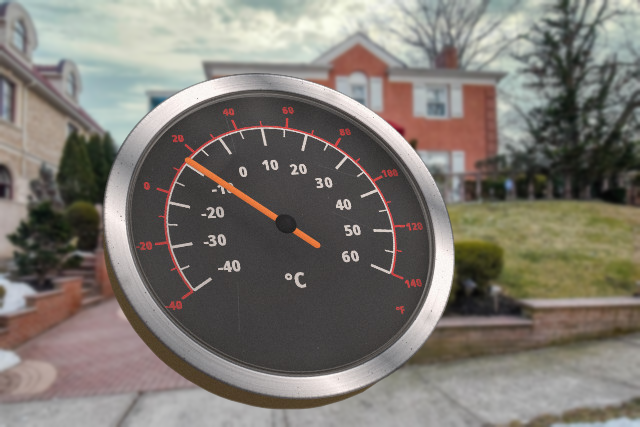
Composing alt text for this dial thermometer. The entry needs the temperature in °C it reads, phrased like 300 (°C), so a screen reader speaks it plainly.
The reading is -10 (°C)
